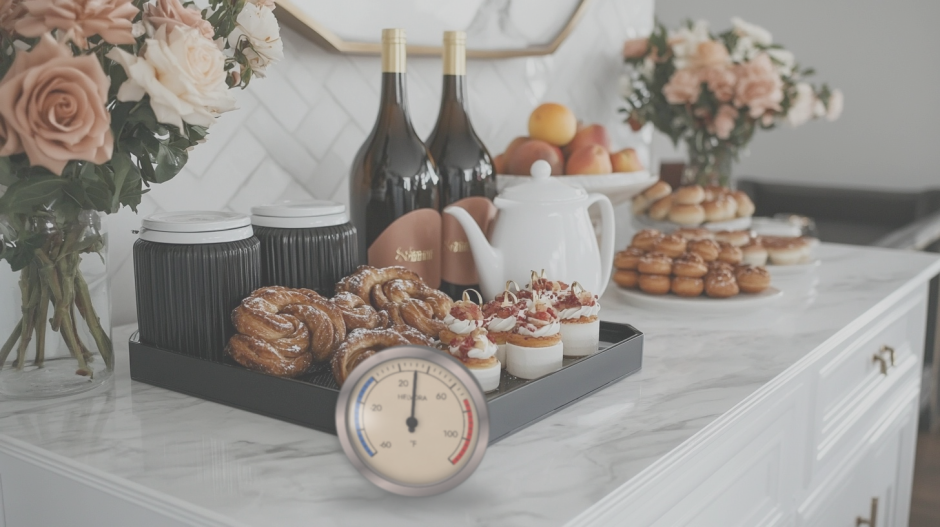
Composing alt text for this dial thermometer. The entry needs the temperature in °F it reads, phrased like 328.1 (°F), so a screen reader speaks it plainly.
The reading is 32 (°F)
